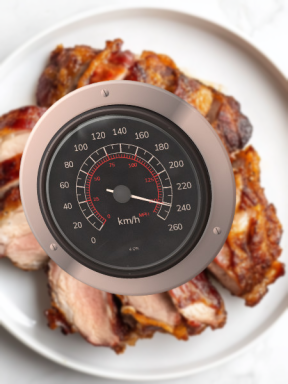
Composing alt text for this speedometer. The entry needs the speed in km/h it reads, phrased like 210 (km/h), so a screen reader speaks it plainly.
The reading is 240 (km/h)
